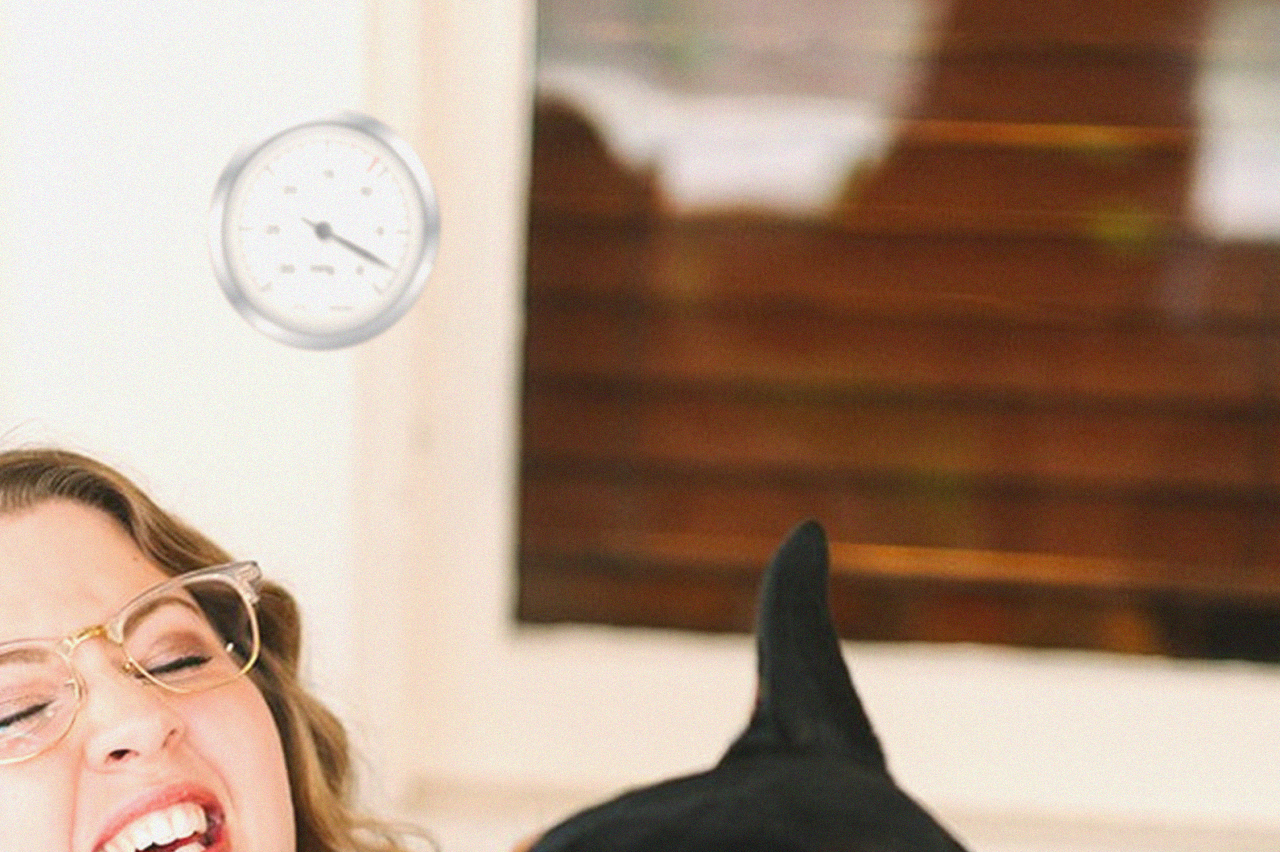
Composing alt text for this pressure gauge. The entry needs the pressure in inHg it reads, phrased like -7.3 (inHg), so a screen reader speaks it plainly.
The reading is -2 (inHg)
